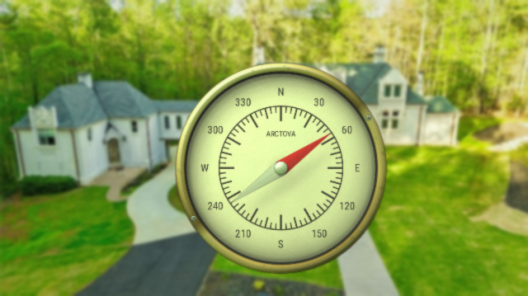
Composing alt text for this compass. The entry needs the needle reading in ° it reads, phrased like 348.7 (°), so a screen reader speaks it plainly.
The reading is 55 (°)
